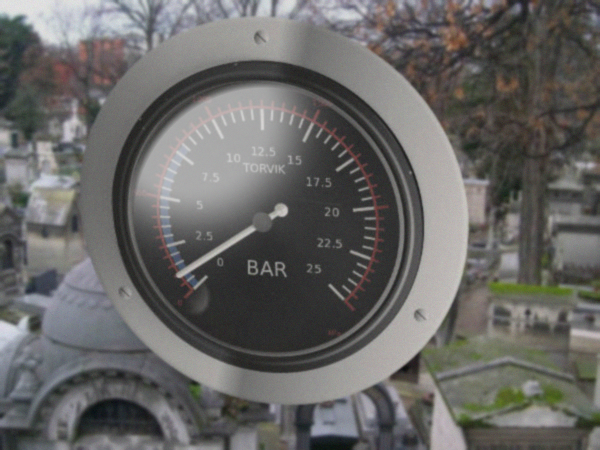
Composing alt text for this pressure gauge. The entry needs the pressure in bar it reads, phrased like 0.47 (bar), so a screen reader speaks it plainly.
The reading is 1 (bar)
